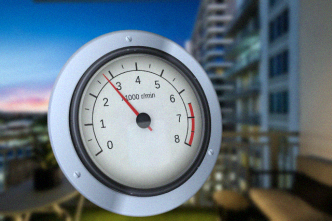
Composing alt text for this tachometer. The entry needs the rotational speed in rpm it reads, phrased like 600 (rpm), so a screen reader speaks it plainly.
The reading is 2750 (rpm)
